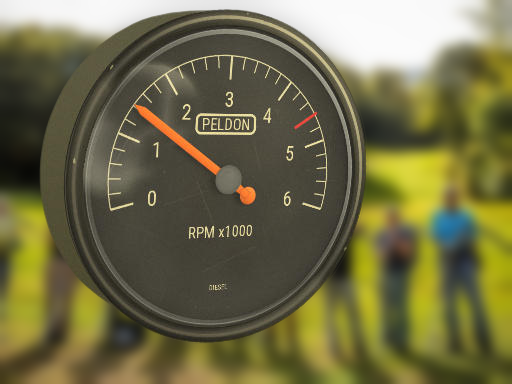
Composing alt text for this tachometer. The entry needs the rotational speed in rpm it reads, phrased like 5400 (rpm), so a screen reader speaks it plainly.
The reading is 1400 (rpm)
